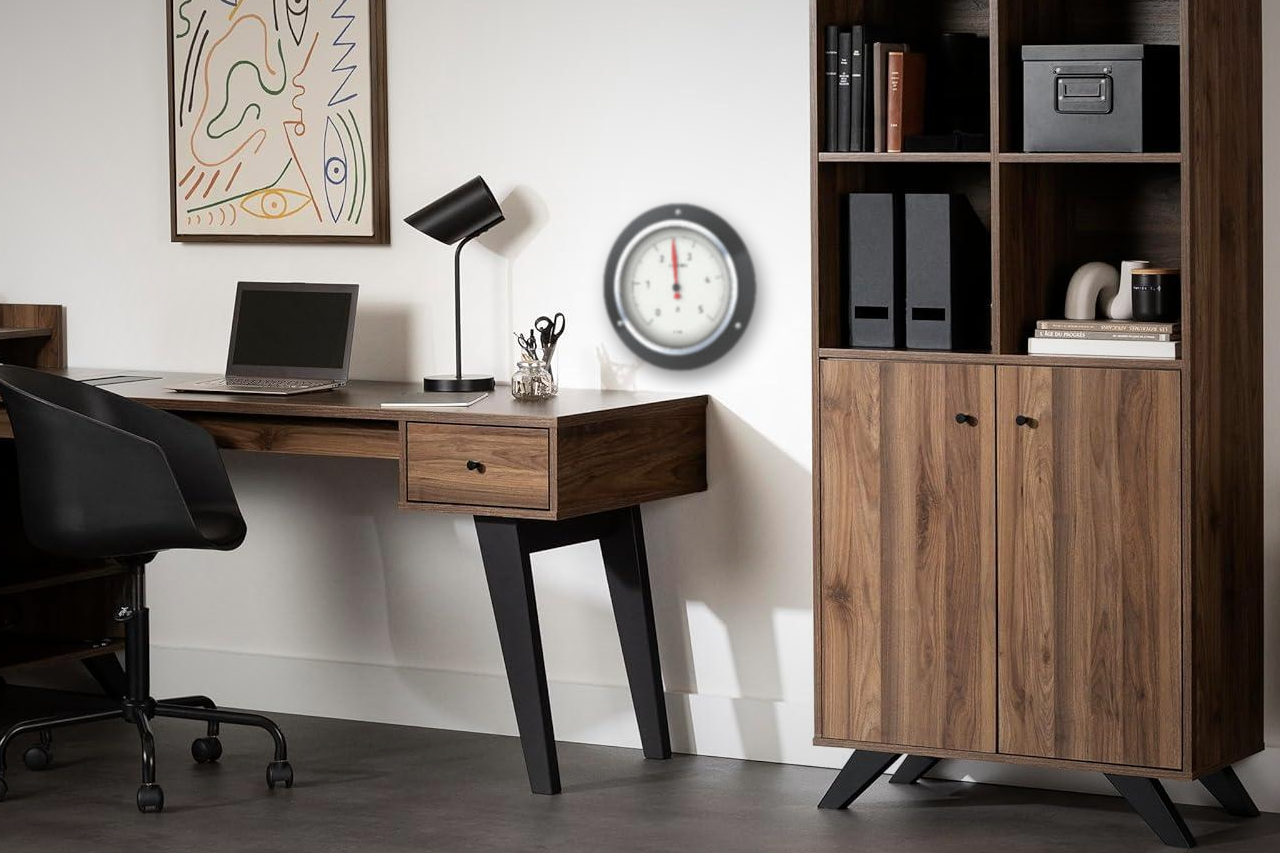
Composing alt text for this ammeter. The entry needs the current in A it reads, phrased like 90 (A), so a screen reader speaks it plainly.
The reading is 2.5 (A)
